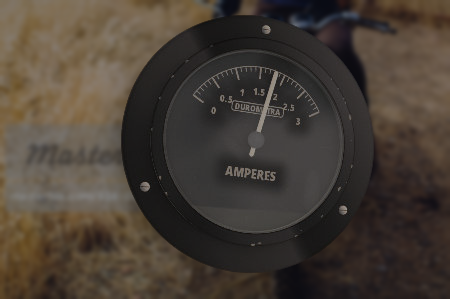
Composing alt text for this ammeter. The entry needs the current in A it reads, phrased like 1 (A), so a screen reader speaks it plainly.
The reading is 1.8 (A)
